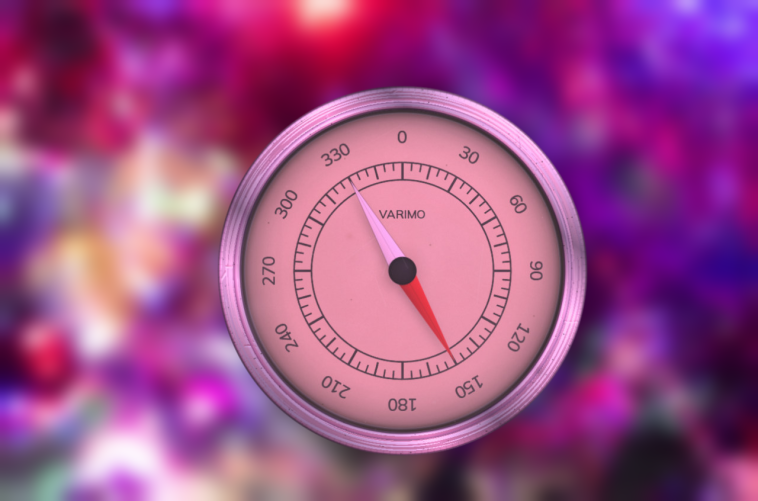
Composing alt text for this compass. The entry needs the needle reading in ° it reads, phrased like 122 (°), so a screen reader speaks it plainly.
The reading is 150 (°)
